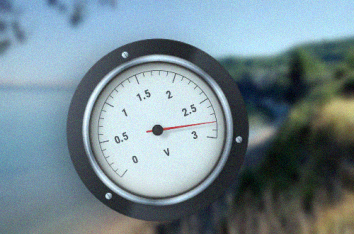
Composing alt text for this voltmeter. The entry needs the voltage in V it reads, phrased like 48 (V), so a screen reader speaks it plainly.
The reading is 2.8 (V)
